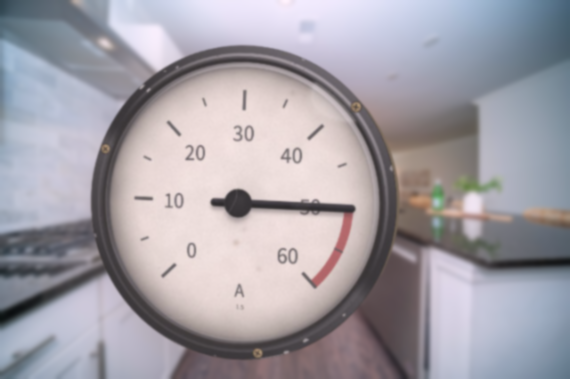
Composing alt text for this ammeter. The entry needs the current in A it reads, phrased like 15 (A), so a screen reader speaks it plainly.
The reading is 50 (A)
